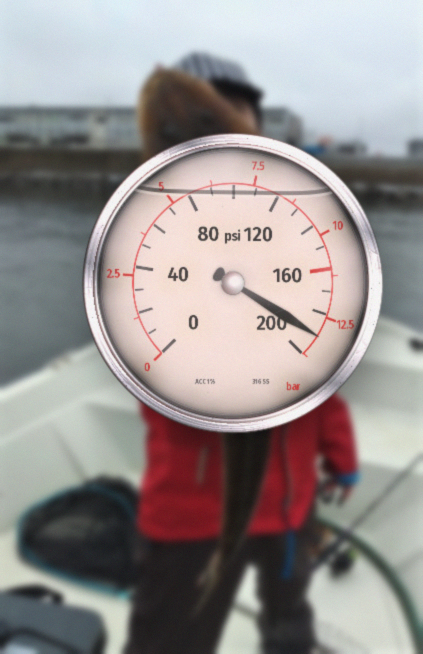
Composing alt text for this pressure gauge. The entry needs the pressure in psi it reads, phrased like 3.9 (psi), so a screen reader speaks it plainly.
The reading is 190 (psi)
